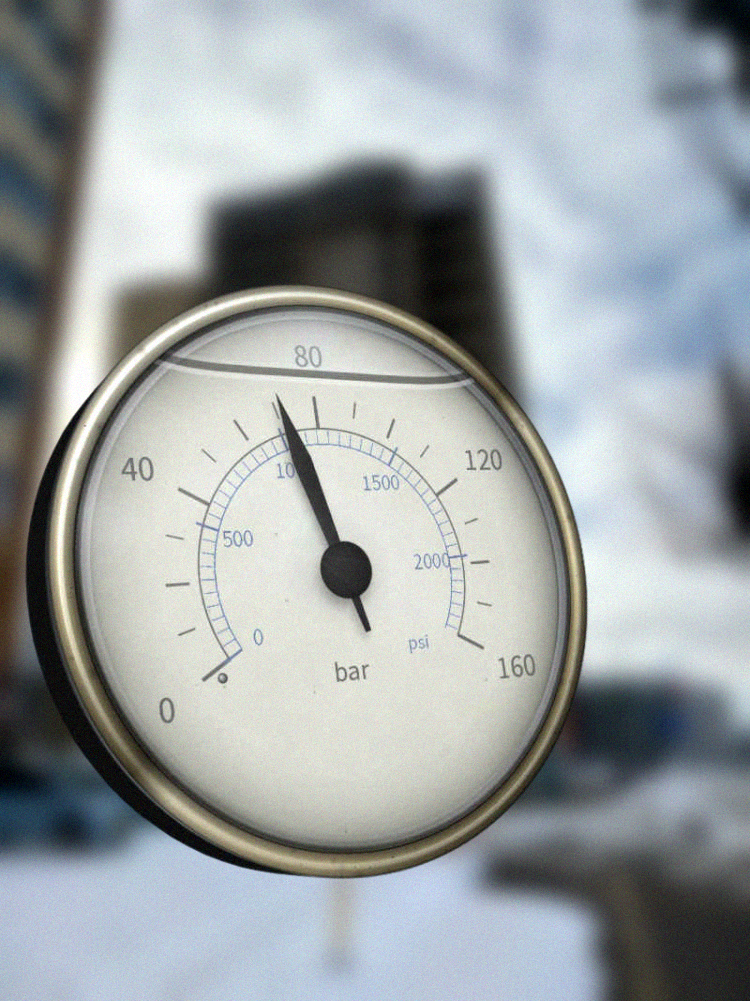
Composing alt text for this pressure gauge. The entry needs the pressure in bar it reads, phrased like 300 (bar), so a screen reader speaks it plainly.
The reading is 70 (bar)
